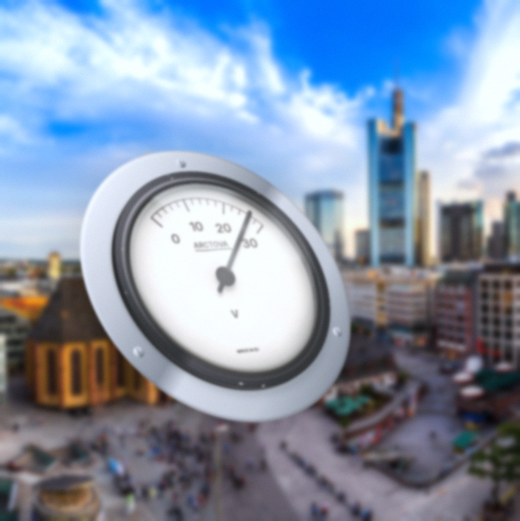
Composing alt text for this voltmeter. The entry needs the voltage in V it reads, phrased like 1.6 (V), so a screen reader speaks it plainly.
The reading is 26 (V)
